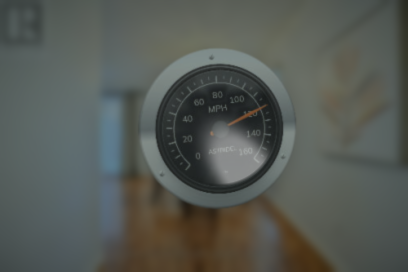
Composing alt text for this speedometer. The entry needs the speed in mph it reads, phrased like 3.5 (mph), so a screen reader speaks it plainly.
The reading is 120 (mph)
